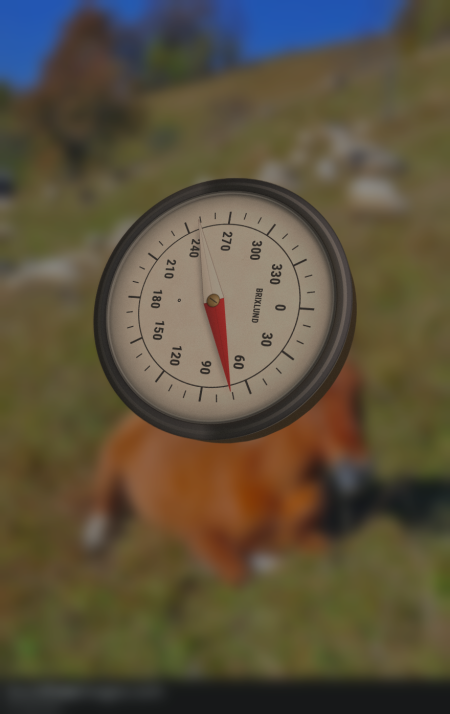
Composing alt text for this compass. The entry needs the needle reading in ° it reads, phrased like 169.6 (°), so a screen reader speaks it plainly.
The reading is 70 (°)
